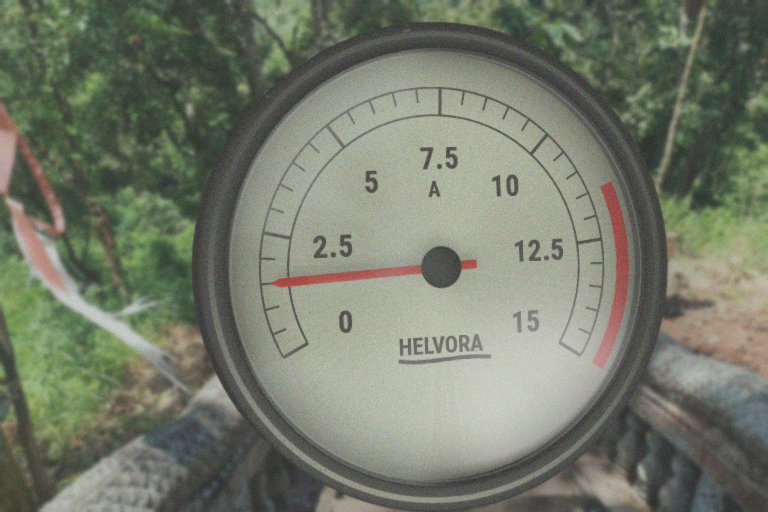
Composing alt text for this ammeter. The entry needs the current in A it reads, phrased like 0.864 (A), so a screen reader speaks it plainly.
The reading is 1.5 (A)
